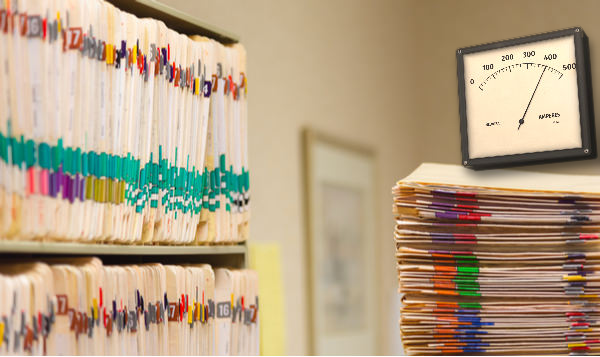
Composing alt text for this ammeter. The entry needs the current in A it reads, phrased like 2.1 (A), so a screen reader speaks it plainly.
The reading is 400 (A)
